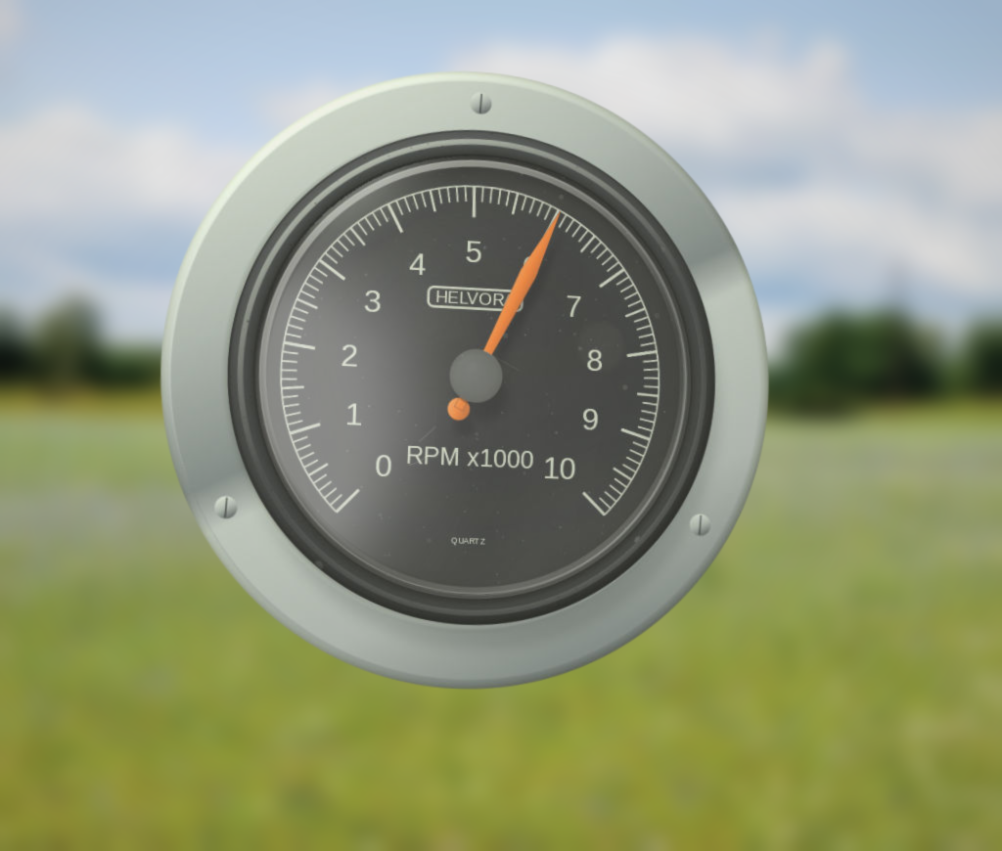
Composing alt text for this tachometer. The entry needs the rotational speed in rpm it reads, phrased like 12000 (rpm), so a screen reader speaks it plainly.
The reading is 6000 (rpm)
